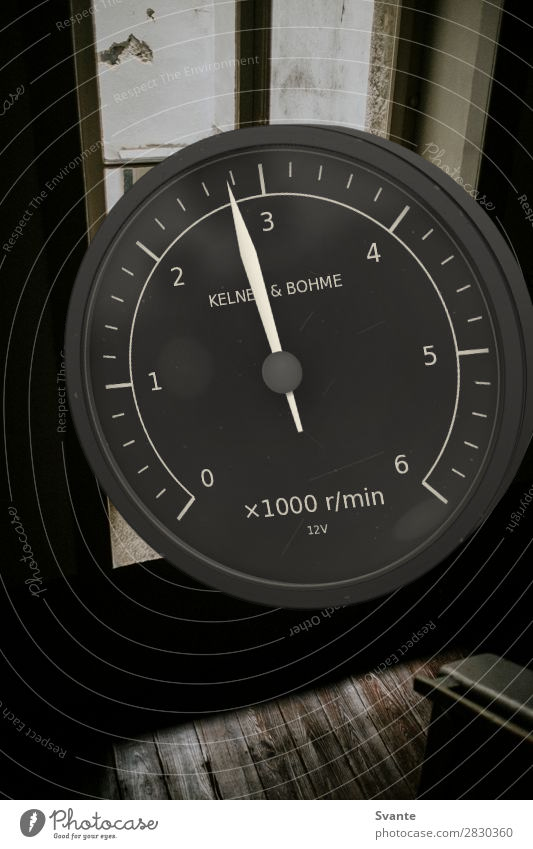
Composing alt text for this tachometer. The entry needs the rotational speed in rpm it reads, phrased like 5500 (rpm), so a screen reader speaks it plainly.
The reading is 2800 (rpm)
